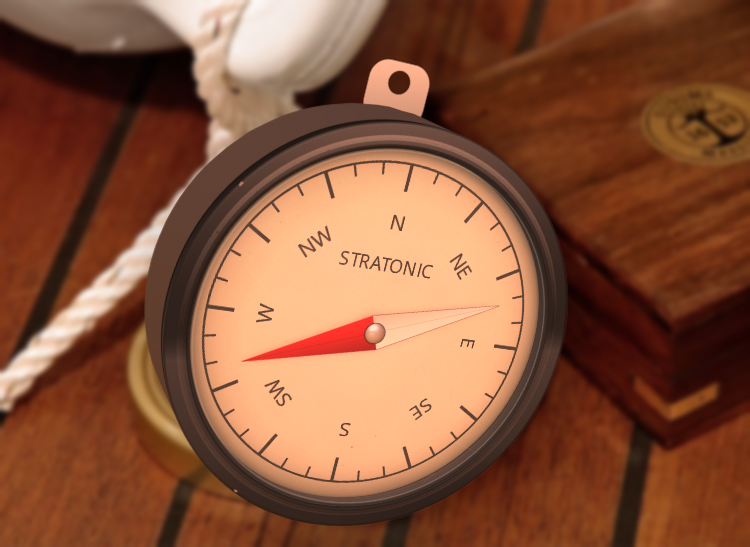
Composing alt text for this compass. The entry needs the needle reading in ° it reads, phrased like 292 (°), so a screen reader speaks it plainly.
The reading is 250 (°)
